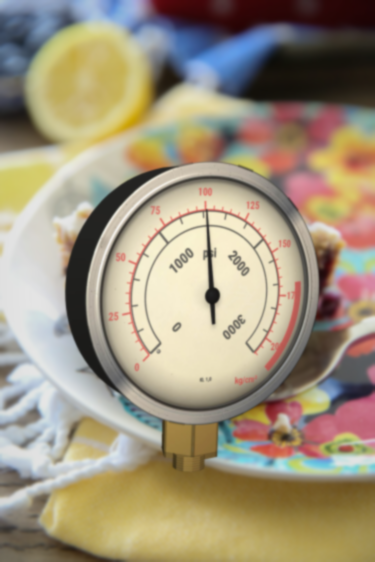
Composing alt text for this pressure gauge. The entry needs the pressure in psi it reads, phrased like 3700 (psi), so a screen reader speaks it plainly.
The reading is 1400 (psi)
